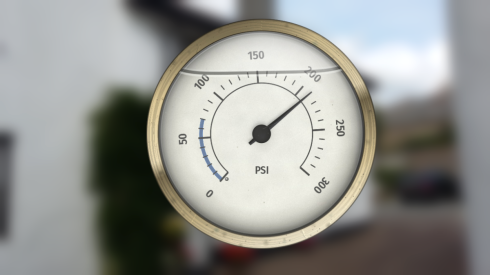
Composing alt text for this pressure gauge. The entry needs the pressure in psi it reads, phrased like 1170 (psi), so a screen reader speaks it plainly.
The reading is 210 (psi)
